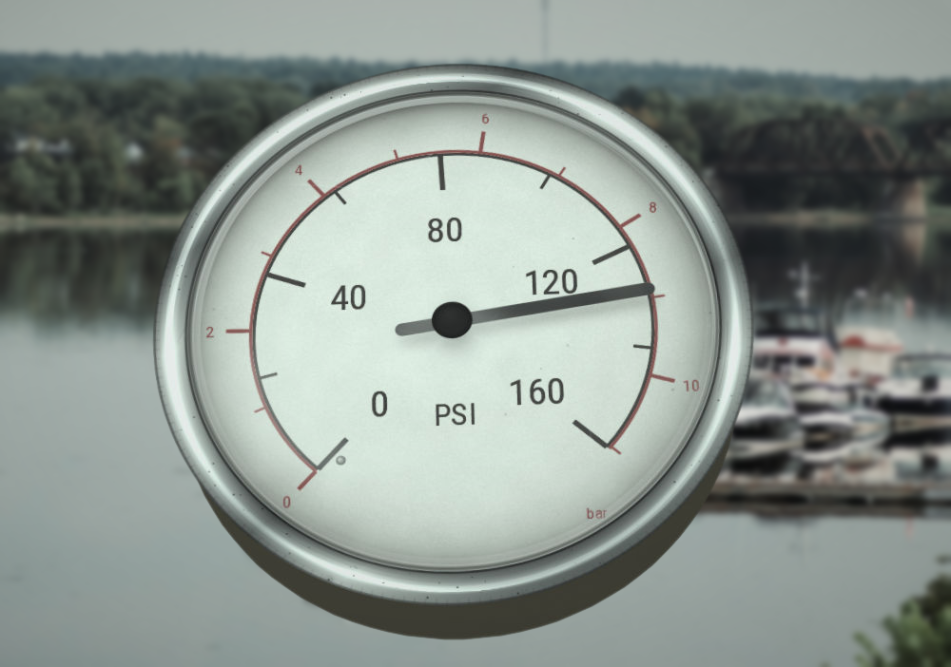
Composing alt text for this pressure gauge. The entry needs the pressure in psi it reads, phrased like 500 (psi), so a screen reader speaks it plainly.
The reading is 130 (psi)
